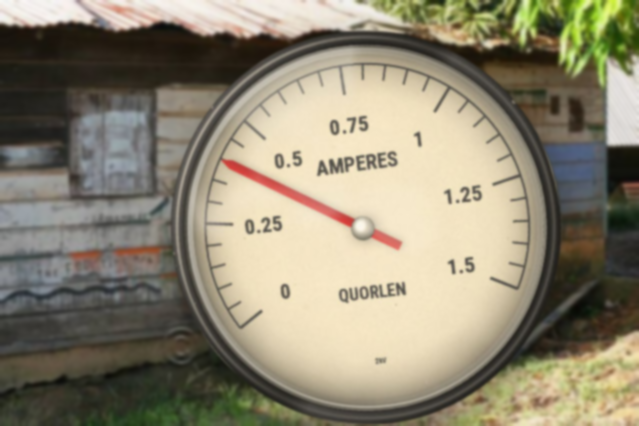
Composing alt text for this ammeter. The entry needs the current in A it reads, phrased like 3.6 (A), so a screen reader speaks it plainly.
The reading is 0.4 (A)
